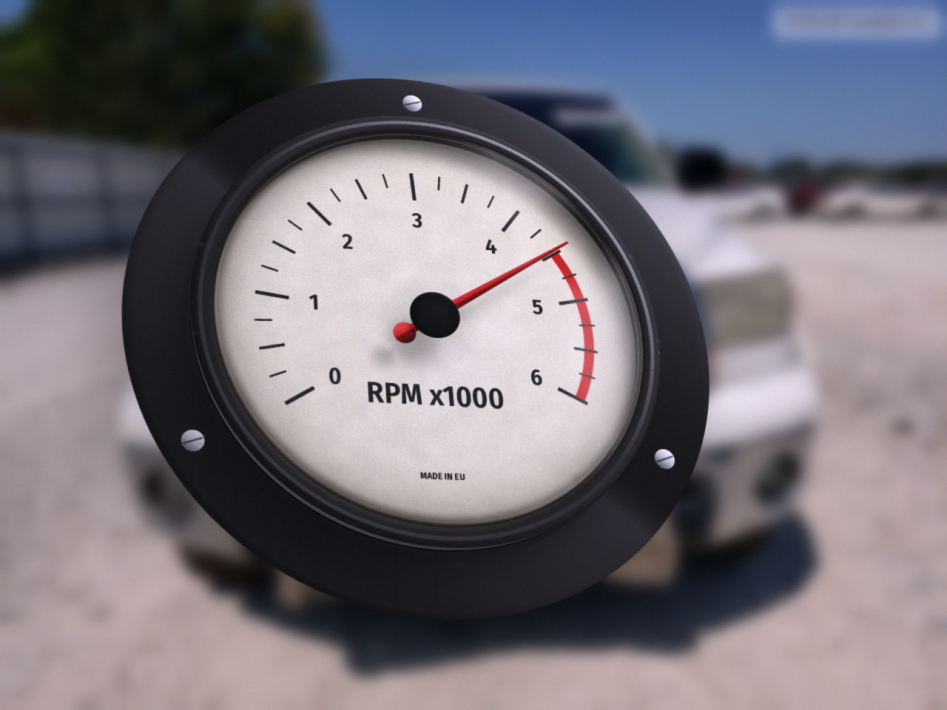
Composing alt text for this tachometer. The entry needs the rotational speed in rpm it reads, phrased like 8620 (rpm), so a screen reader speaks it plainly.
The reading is 4500 (rpm)
